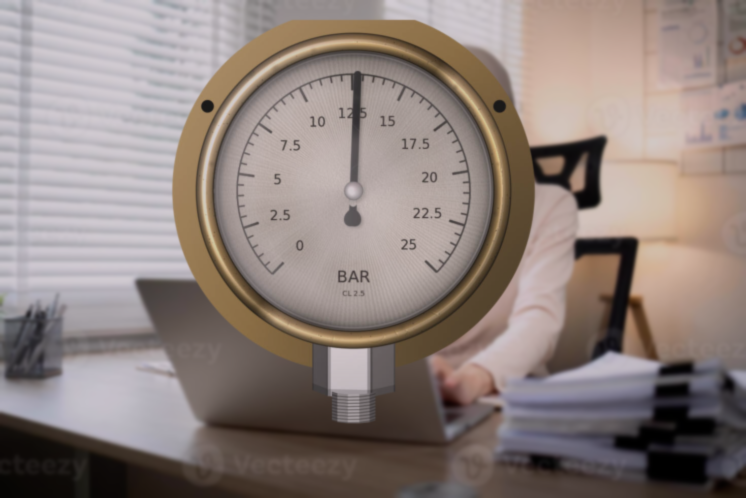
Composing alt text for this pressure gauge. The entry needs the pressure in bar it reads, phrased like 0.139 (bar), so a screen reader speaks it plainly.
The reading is 12.75 (bar)
